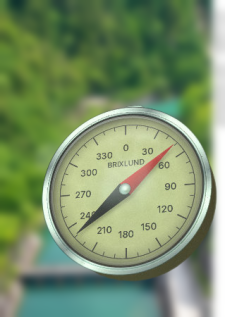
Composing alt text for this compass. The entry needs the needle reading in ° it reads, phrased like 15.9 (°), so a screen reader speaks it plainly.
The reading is 50 (°)
